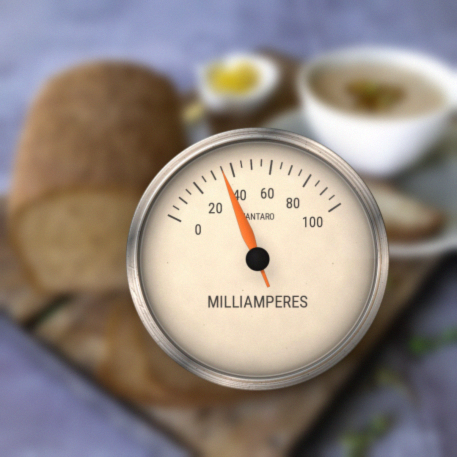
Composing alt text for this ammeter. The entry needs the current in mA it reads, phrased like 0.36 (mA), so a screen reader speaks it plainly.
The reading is 35 (mA)
